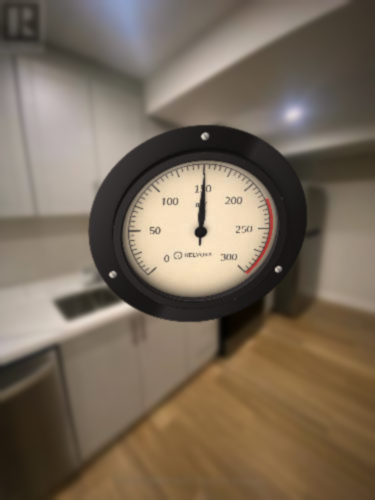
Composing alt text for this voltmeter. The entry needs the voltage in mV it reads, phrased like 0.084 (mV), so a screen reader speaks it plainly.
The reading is 150 (mV)
